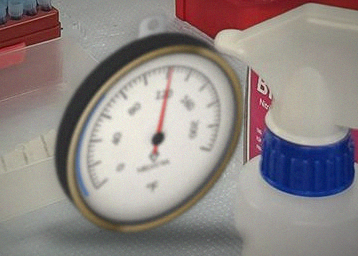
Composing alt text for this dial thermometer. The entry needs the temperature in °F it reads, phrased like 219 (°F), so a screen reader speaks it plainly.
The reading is 120 (°F)
